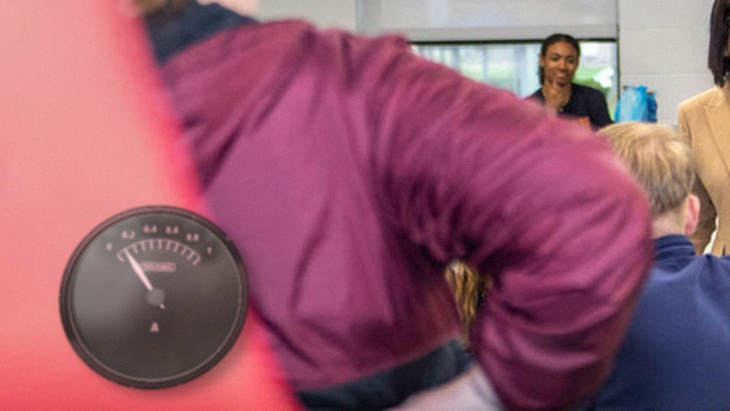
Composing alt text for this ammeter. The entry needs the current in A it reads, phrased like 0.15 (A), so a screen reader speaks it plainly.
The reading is 0.1 (A)
